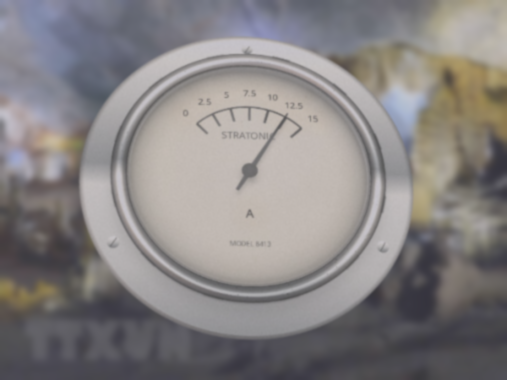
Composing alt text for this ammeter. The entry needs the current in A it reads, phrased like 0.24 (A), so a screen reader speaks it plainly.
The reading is 12.5 (A)
